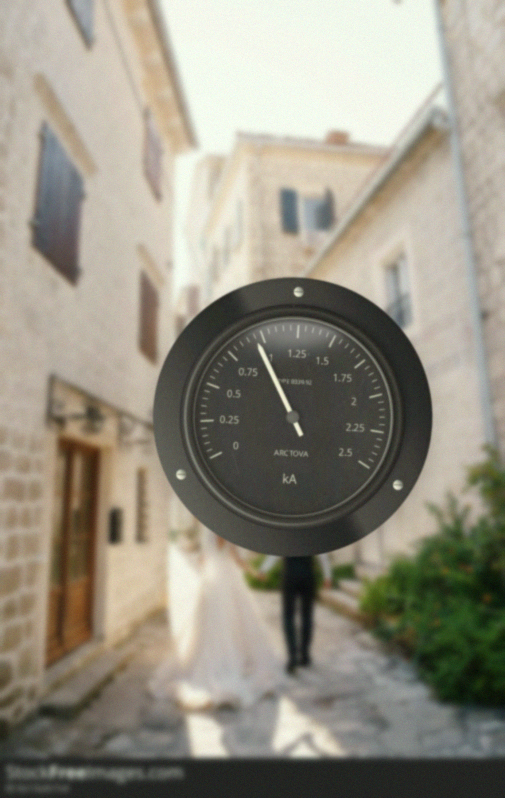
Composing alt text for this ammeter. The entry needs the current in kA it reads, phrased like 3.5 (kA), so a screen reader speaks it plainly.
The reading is 0.95 (kA)
